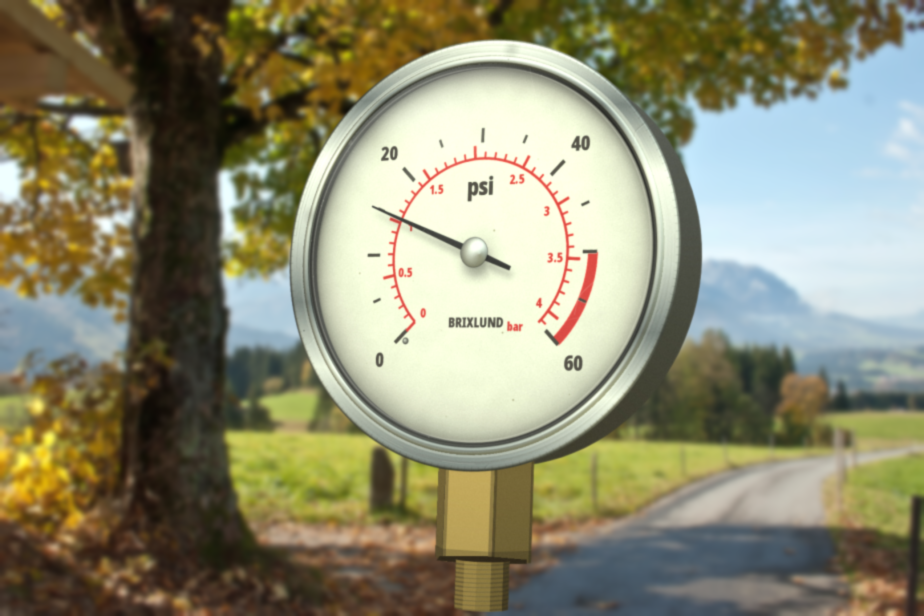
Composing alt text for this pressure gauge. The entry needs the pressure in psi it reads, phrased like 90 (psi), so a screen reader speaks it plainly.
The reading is 15 (psi)
